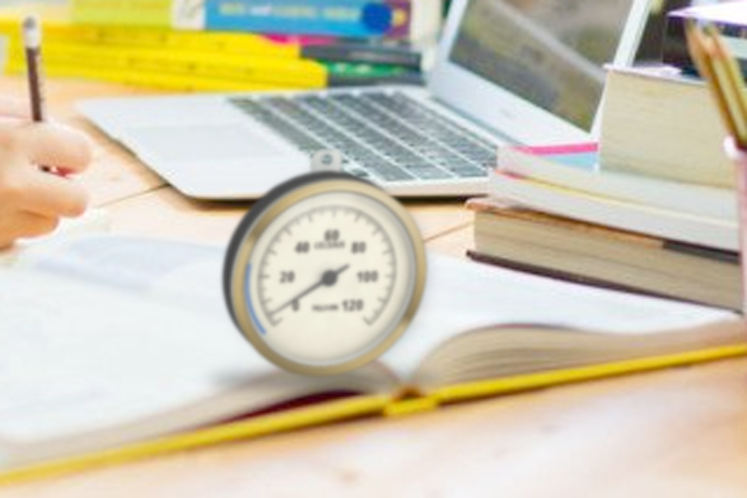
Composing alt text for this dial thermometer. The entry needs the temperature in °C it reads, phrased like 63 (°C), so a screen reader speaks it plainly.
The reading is 5 (°C)
